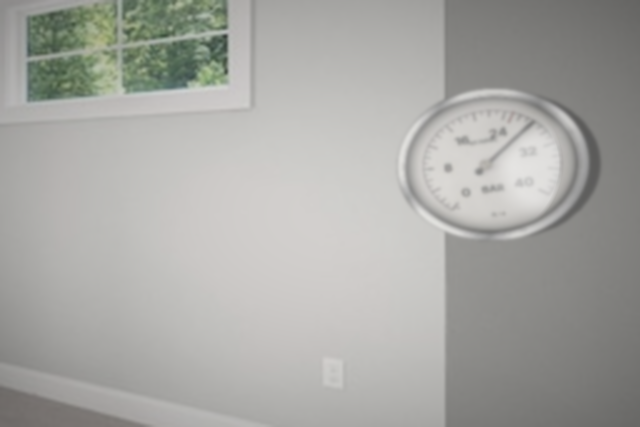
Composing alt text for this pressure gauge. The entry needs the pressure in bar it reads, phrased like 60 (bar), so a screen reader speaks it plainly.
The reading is 28 (bar)
